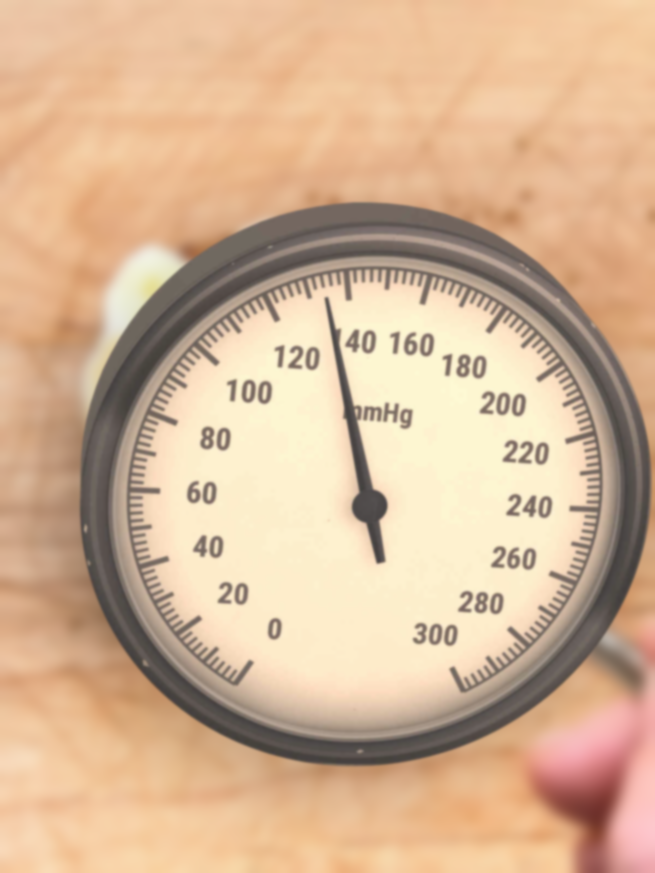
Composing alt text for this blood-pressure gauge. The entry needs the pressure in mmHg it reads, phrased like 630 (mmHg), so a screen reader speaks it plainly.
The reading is 134 (mmHg)
